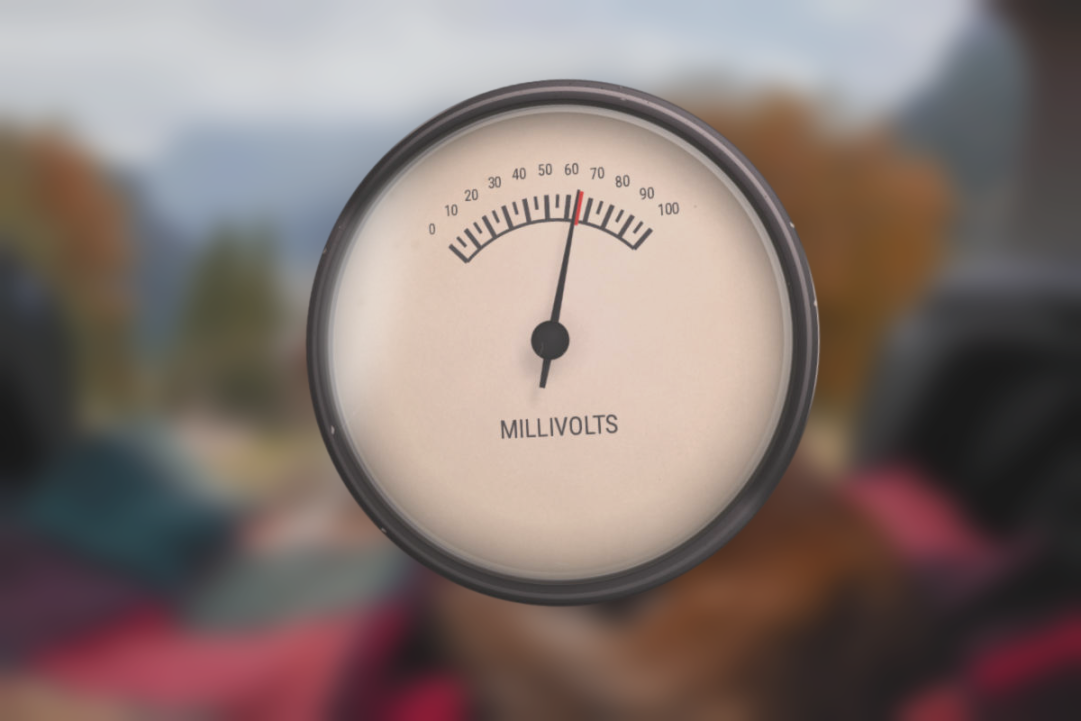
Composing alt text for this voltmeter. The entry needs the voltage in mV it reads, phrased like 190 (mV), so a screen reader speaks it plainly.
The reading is 65 (mV)
